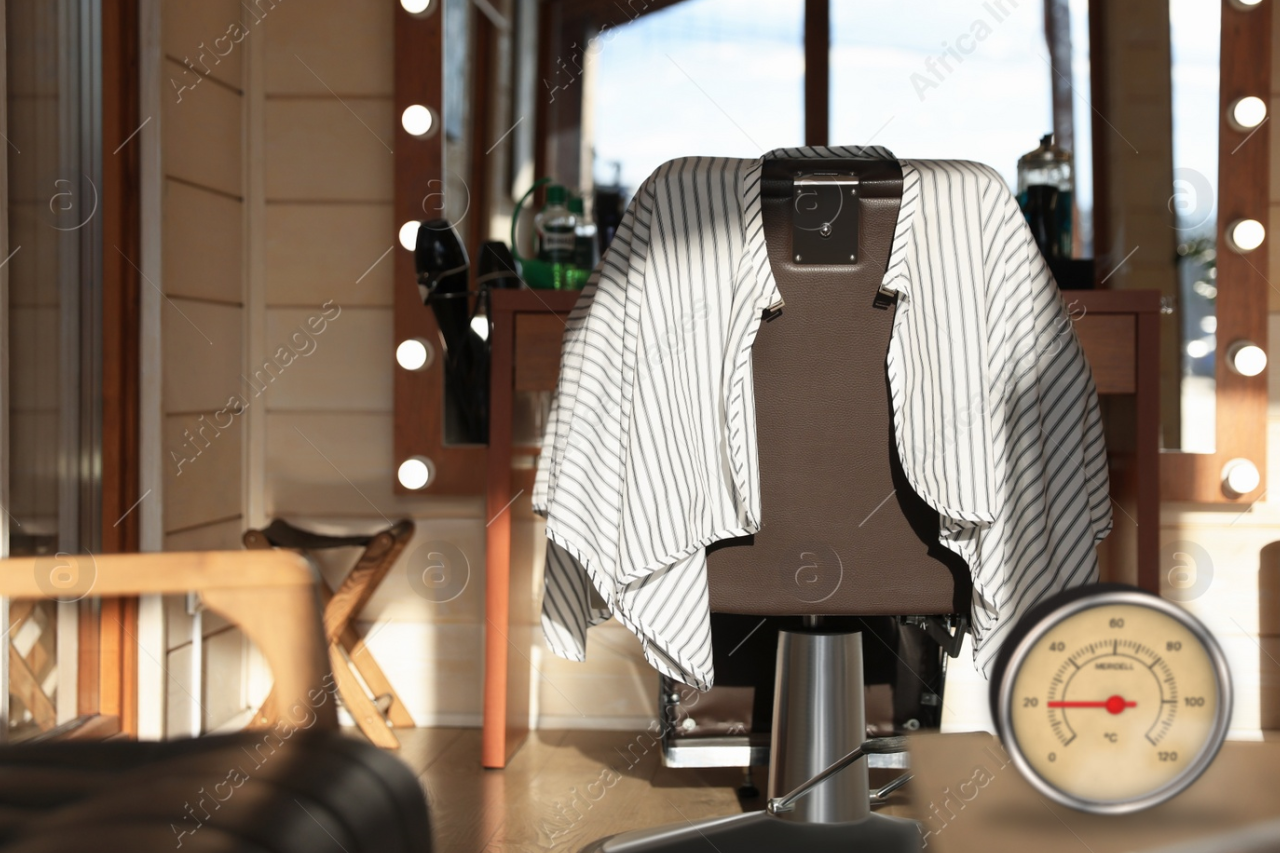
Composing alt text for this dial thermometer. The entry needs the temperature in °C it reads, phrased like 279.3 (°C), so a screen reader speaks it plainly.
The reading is 20 (°C)
